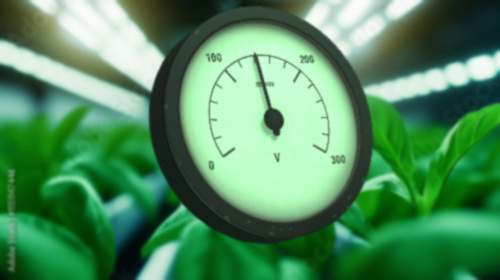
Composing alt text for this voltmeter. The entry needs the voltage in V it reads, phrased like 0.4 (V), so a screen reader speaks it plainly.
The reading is 140 (V)
